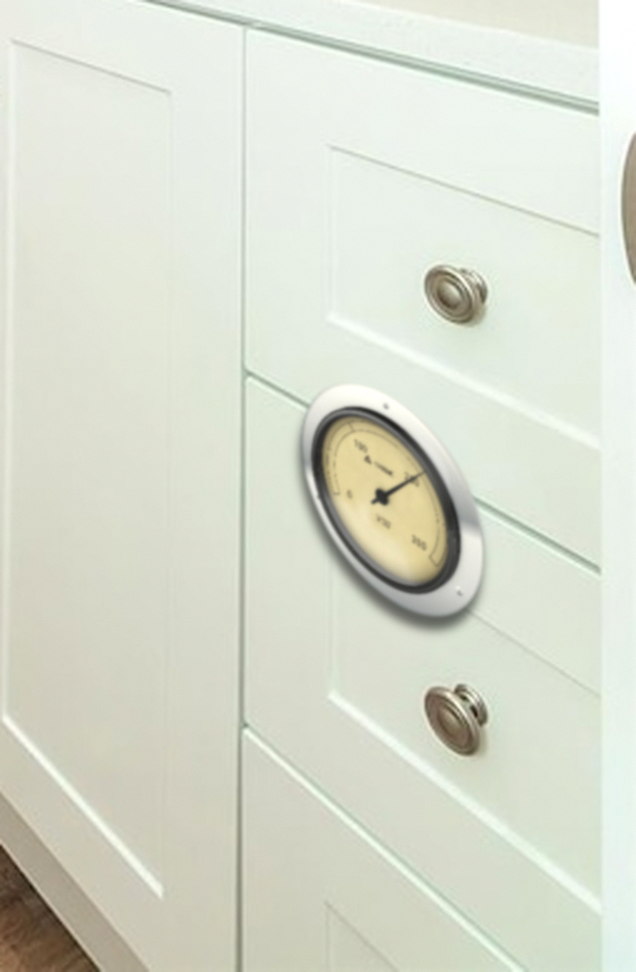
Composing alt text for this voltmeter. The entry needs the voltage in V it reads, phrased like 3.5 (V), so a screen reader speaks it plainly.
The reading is 200 (V)
